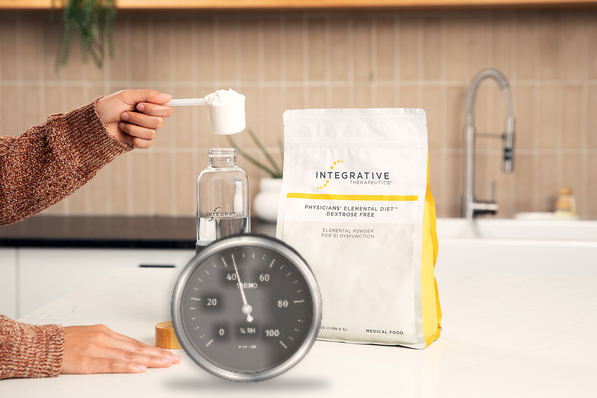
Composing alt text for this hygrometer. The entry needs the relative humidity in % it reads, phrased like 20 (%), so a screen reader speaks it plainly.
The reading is 44 (%)
